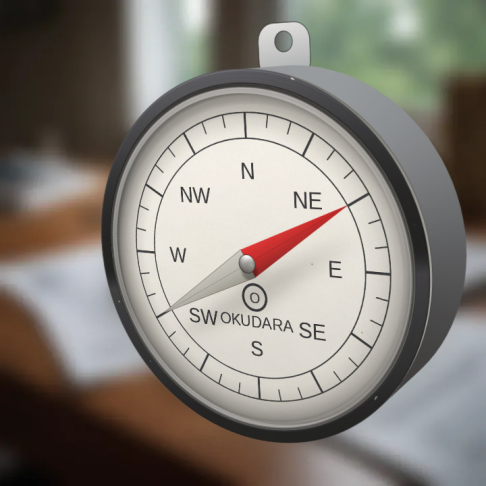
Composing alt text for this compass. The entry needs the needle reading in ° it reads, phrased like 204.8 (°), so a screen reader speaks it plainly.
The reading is 60 (°)
